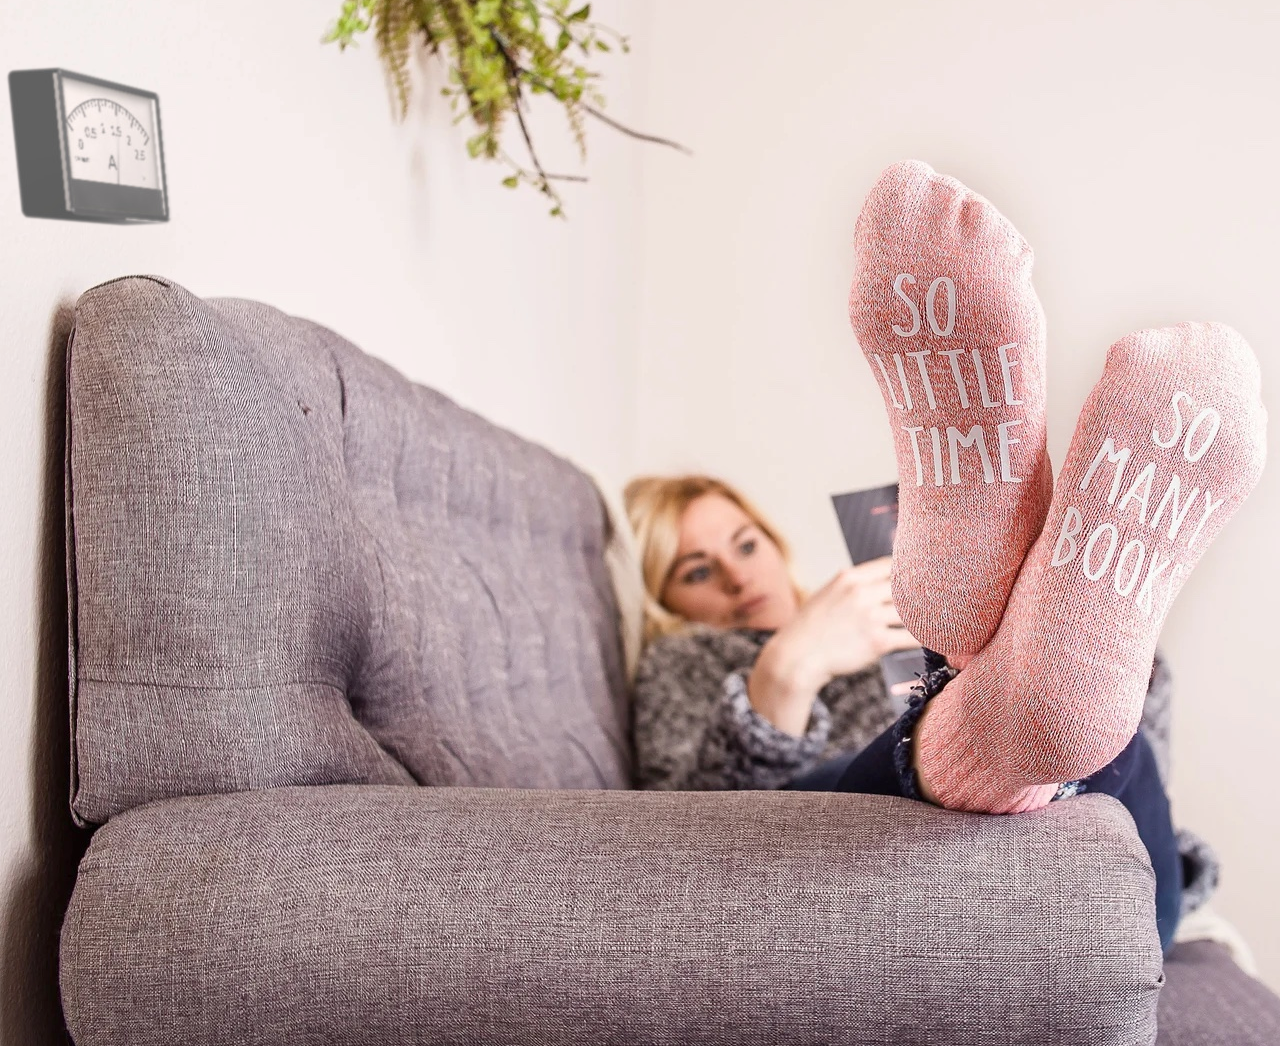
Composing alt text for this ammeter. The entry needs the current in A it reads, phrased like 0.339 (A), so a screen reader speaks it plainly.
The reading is 1.5 (A)
